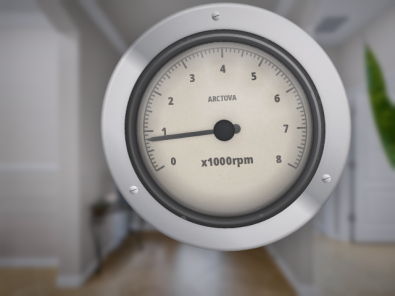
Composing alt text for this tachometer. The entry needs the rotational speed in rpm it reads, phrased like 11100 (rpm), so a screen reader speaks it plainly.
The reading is 800 (rpm)
